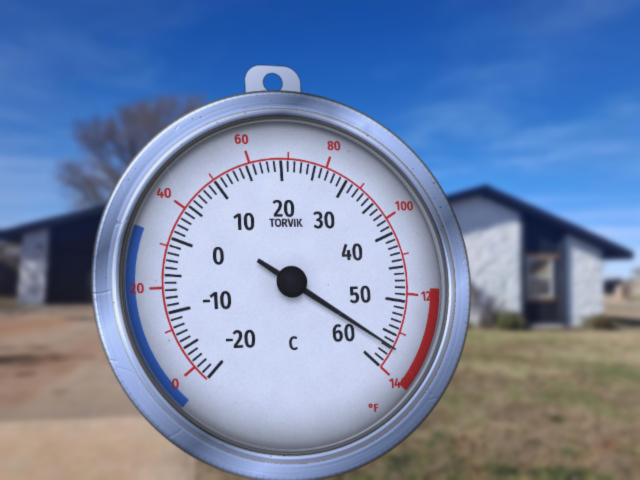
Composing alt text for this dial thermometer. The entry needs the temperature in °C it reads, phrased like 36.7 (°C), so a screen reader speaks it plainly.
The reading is 57 (°C)
